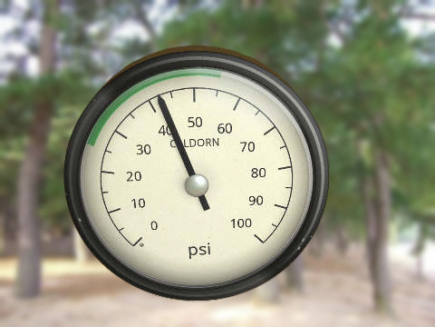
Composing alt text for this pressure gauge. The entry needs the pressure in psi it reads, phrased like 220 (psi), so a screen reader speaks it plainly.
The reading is 42.5 (psi)
